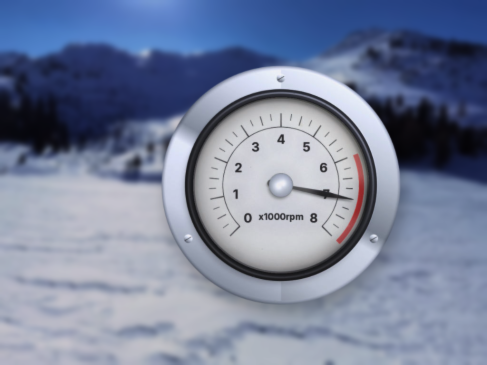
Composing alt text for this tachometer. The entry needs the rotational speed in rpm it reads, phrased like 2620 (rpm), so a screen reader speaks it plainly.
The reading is 7000 (rpm)
